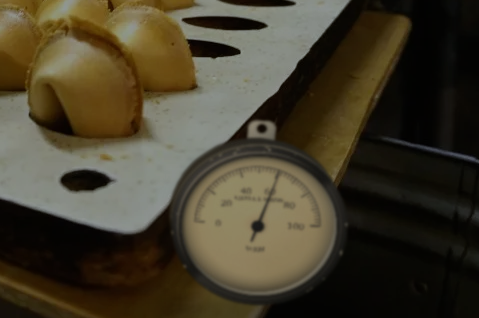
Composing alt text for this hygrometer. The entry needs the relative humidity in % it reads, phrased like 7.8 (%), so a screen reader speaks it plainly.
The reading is 60 (%)
